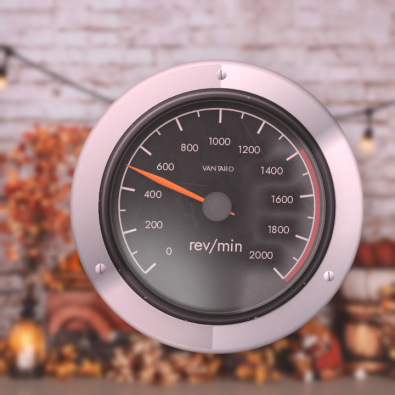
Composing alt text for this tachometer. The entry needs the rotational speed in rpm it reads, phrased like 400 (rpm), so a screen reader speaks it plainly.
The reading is 500 (rpm)
